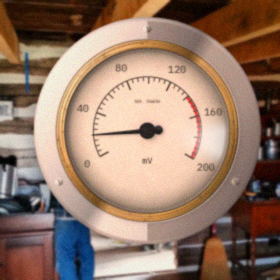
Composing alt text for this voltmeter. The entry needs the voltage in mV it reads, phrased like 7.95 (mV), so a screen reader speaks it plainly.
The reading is 20 (mV)
